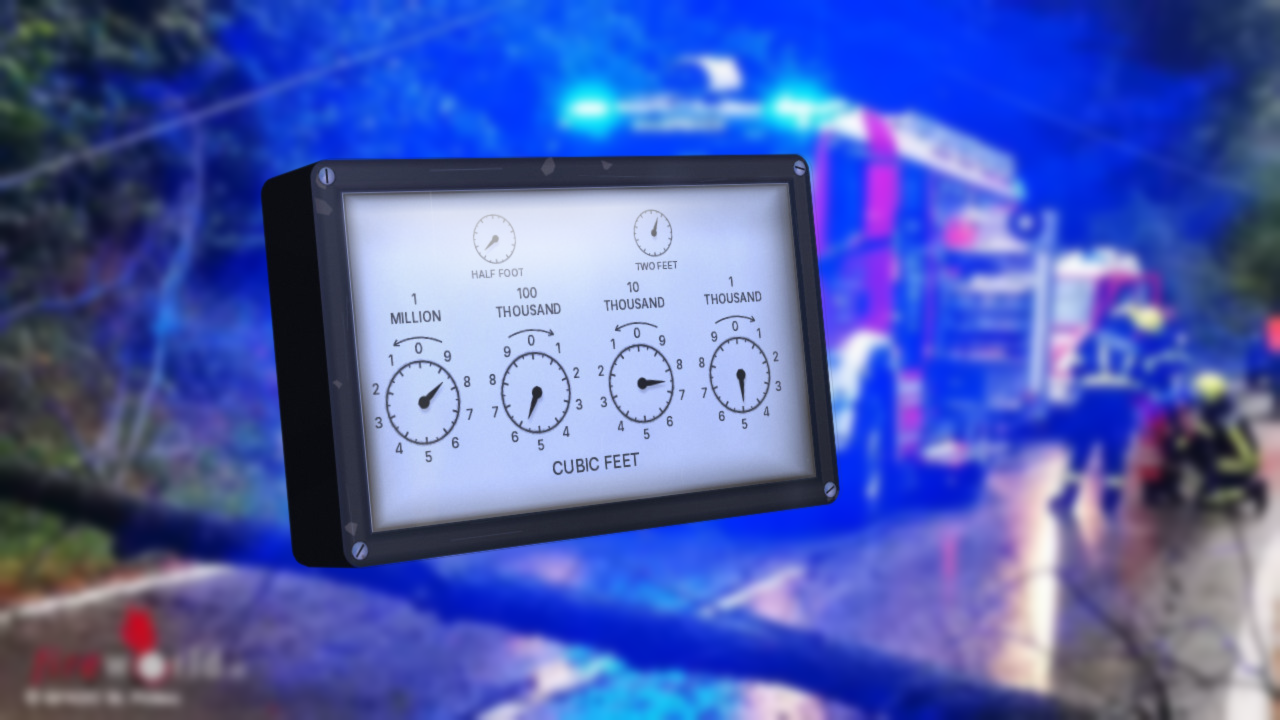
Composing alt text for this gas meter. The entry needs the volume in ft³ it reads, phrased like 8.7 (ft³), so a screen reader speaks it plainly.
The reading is 857500 (ft³)
